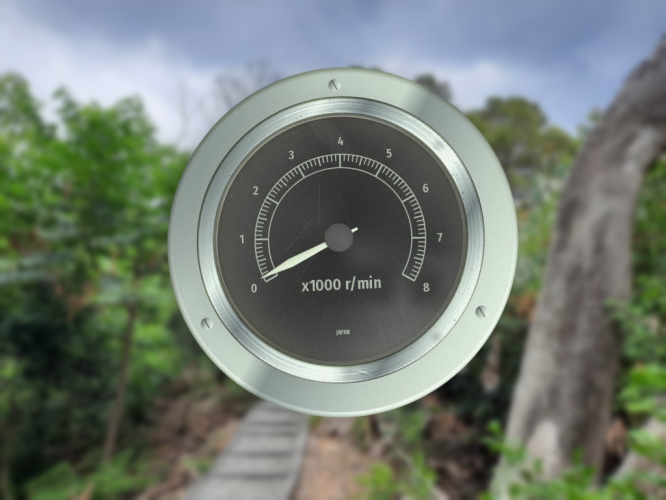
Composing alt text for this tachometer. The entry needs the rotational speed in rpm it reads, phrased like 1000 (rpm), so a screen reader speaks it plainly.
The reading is 100 (rpm)
